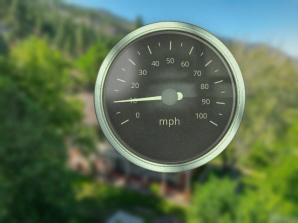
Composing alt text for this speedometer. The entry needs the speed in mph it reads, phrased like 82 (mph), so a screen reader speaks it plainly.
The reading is 10 (mph)
